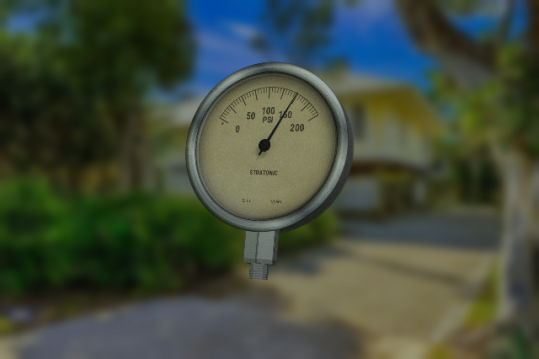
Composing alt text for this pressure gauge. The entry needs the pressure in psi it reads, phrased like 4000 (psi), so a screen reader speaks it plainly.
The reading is 150 (psi)
